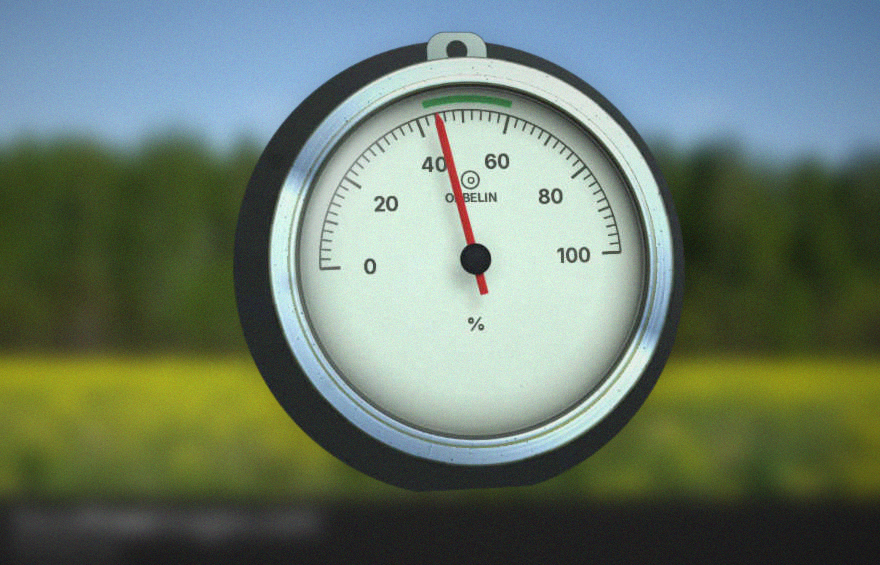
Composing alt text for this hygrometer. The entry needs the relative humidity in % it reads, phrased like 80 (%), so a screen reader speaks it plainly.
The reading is 44 (%)
